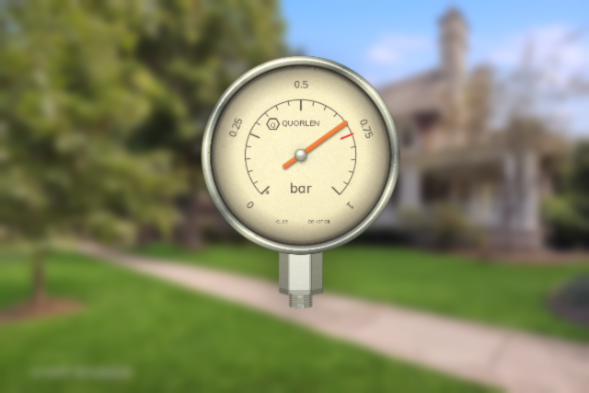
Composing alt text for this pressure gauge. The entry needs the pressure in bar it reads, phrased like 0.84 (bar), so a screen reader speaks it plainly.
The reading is 0.7 (bar)
